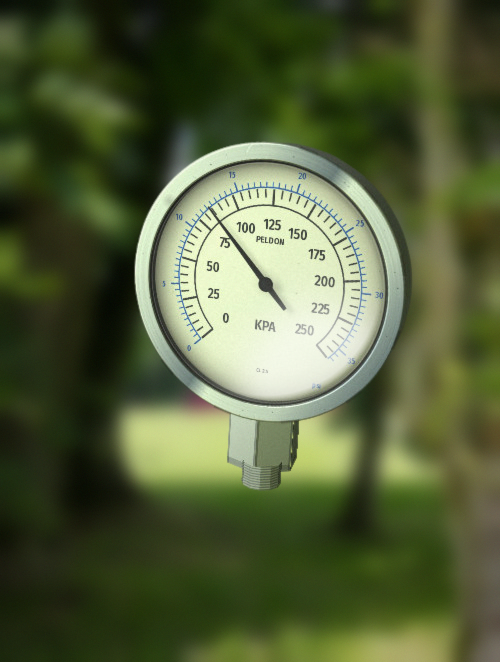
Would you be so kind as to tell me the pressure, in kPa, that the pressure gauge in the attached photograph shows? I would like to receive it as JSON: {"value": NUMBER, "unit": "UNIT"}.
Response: {"value": 85, "unit": "kPa"}
